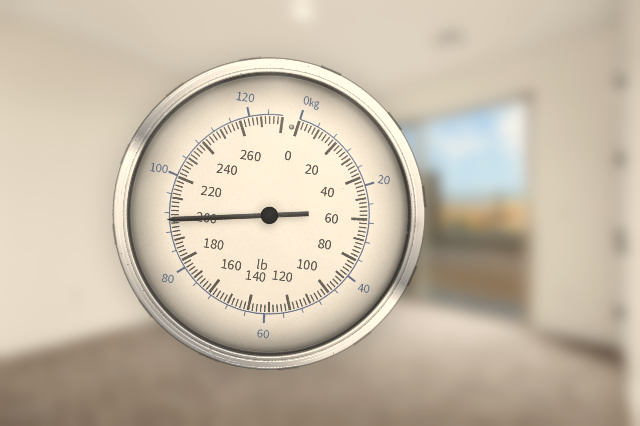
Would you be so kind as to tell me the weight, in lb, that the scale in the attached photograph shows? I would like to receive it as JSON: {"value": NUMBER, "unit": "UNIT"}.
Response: {"value": 200, "unit": "lb"}
